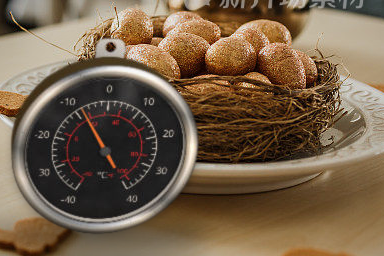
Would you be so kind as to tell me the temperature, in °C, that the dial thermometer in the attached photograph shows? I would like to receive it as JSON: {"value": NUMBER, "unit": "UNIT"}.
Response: {"value": -8, "unit": "°C"}
